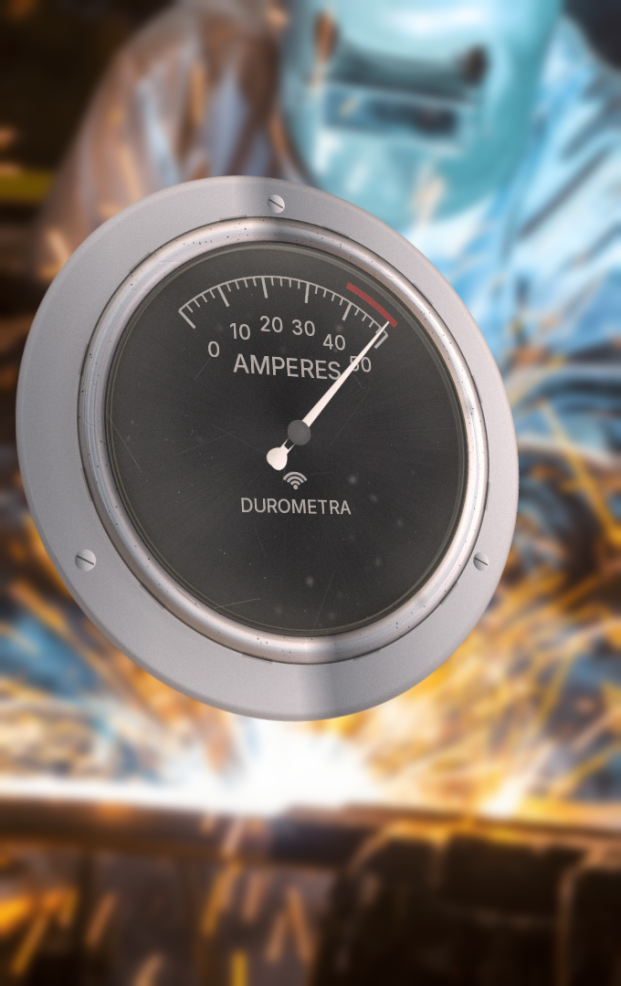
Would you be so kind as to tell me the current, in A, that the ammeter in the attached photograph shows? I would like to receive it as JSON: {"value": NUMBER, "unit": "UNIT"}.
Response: {"value": 48, "unit": "A"}
